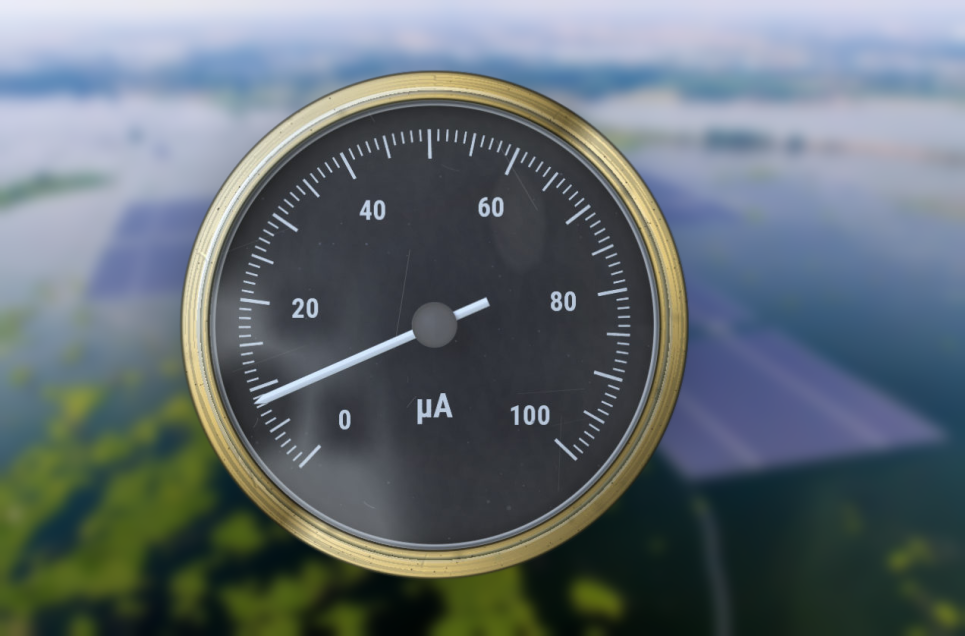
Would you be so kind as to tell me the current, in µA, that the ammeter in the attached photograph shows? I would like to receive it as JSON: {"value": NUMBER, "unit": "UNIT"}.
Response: {"value": 8.5, "unit": "µA"}
